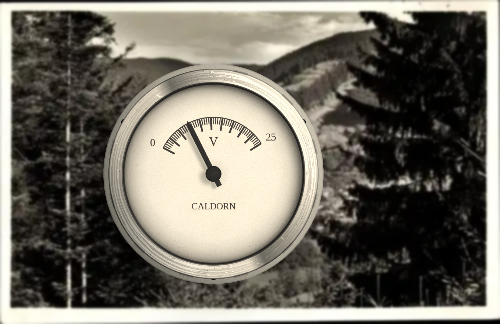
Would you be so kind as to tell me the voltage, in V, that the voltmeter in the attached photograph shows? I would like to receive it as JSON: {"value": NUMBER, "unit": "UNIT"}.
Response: {"value": 7.5, "unit": "V"}
